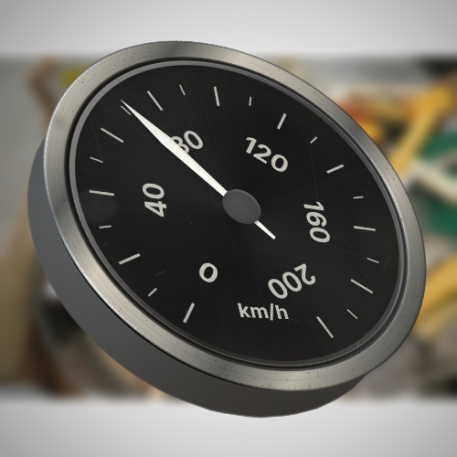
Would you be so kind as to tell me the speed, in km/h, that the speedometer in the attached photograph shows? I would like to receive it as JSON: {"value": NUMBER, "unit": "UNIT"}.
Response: {"value": 70, "unit": "km/h"}
